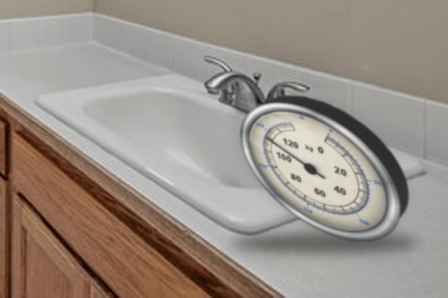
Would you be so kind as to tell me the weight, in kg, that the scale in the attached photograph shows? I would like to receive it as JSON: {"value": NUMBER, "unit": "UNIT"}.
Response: {"value": 110, "unit": "kg"}
